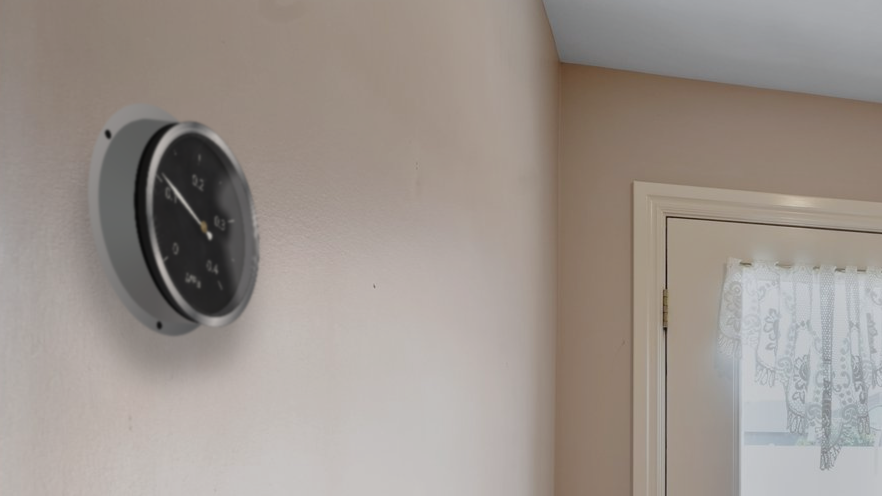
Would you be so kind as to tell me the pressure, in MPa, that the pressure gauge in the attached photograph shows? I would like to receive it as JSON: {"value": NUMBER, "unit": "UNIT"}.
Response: {"value": 0.1, "unit": "MPa"}
